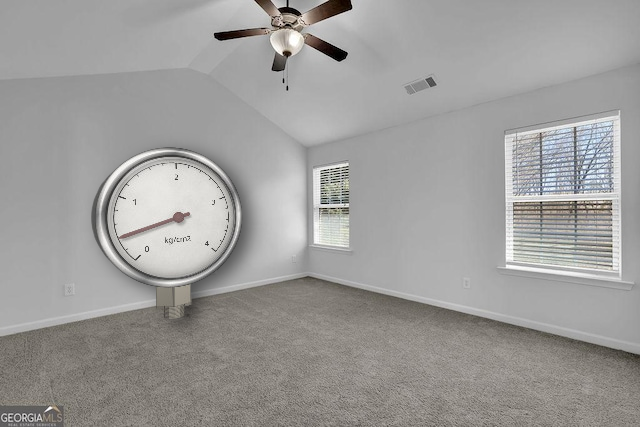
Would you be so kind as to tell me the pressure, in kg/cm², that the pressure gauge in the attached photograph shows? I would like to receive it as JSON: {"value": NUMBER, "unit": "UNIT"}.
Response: {"value": 0.4, "unit": "kg/cm²"}
